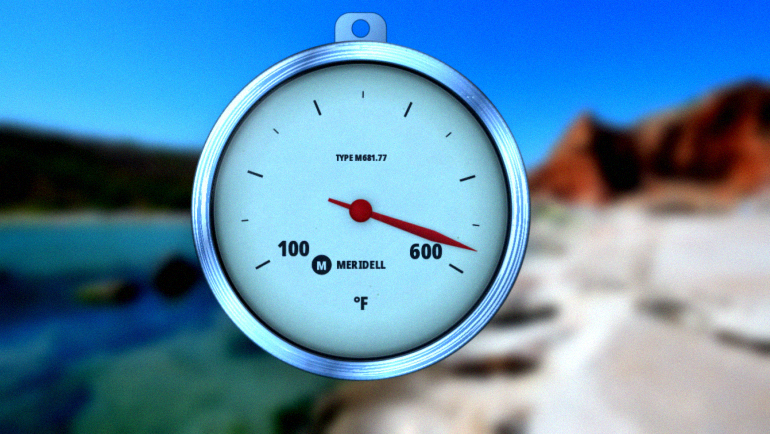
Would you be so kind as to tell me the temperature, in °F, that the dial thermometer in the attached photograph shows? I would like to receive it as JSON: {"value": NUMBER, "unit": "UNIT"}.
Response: {"value": 575, "unit": "°F"}
